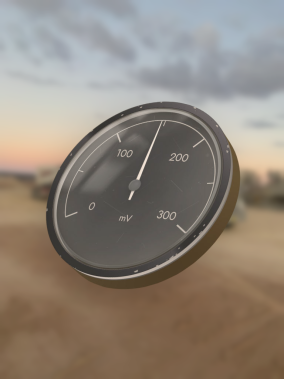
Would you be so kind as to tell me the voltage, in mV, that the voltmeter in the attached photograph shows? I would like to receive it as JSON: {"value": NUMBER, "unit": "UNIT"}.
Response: {"value": 150, "unit": "mV"}
